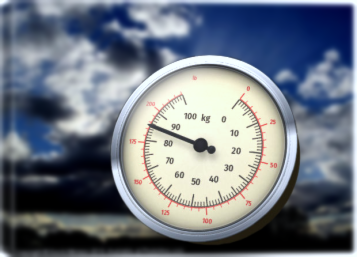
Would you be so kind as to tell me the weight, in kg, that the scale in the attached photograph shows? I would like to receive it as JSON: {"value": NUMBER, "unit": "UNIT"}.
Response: {"value": 85, "unit": "kg"}
